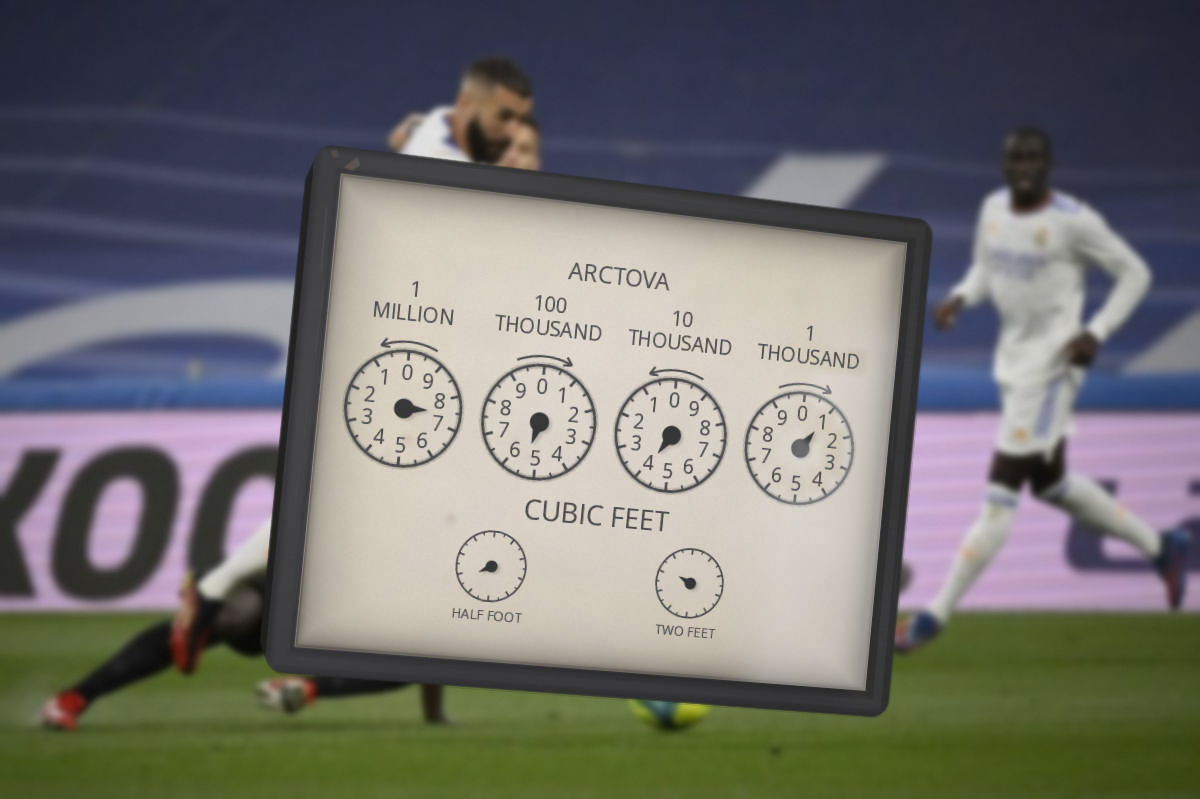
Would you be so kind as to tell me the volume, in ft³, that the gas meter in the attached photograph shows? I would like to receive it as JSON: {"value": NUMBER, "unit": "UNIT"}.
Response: {"value": 754100, "unit": "ft³"}
